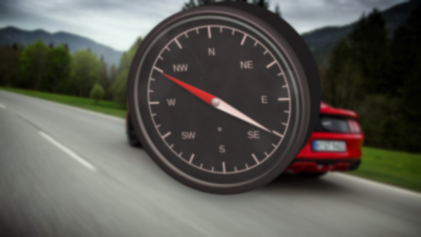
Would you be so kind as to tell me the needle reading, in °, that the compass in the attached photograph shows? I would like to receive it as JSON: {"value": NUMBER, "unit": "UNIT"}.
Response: {"value": 300, "unit": "°"}
